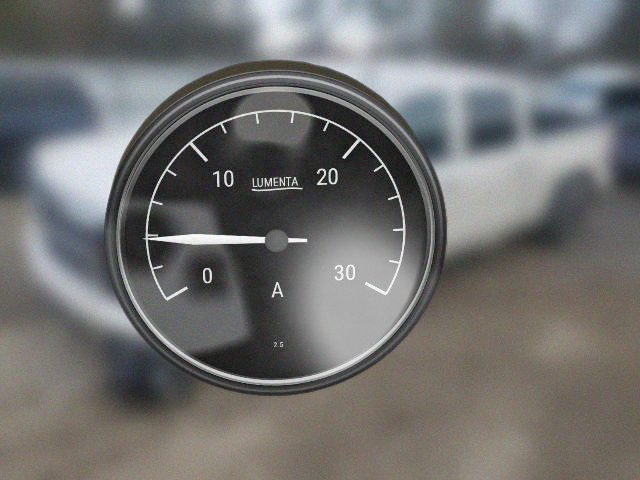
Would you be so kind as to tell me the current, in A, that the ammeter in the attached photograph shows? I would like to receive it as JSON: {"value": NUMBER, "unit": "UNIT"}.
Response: {"value": 4, "unit": "A"}
